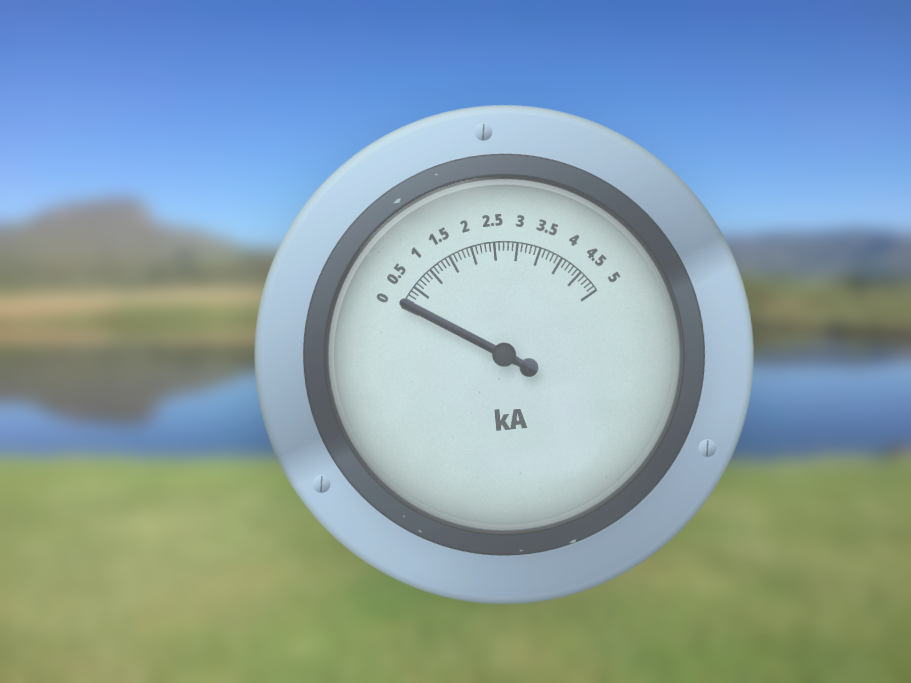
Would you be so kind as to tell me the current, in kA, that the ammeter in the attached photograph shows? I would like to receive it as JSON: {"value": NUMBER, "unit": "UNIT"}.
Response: {"value": 0.1, "unit": "kA"}
